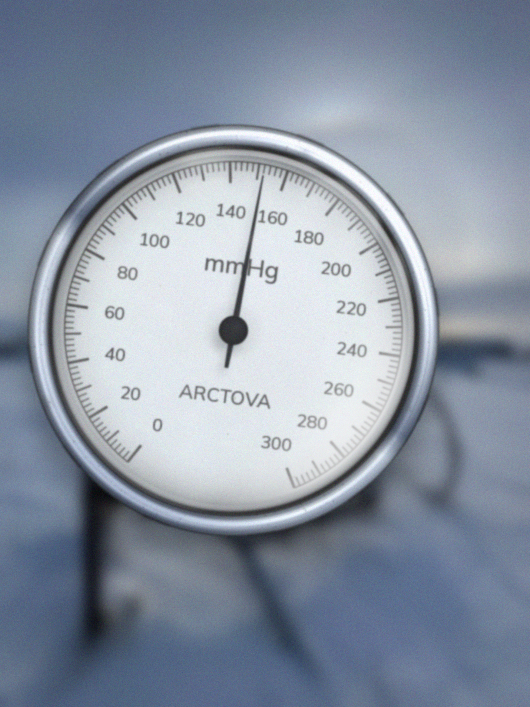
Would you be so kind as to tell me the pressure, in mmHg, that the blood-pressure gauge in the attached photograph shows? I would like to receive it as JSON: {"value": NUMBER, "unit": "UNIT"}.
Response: {"value": 152, "unit": "mmHg"}
